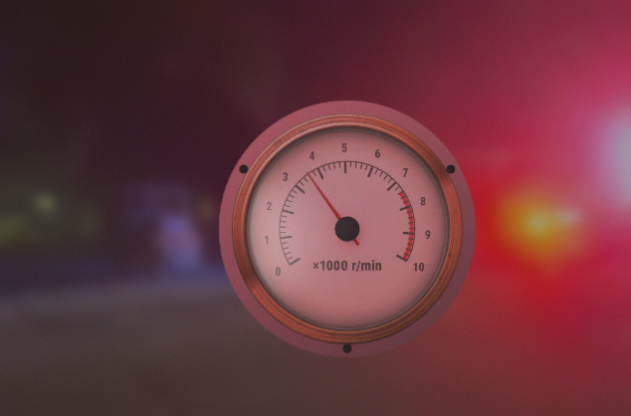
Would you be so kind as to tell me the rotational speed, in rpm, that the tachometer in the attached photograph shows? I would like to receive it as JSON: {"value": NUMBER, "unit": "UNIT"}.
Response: {"value": 3600, "unit": "rpm"}
